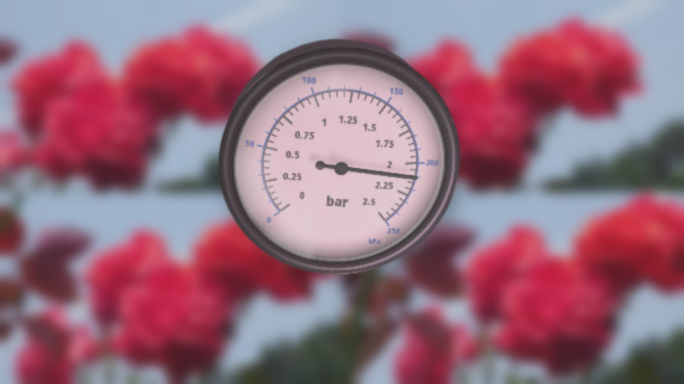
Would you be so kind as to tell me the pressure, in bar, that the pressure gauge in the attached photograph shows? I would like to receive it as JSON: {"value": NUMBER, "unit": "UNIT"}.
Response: {"value": 2.1, "unit": "bar"}
